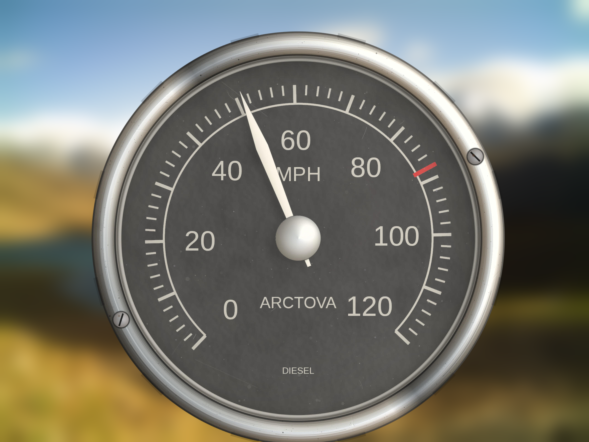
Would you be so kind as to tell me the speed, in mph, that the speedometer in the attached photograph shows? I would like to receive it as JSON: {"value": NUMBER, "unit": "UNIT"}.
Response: {"value": 51, "unit": "mph"}
